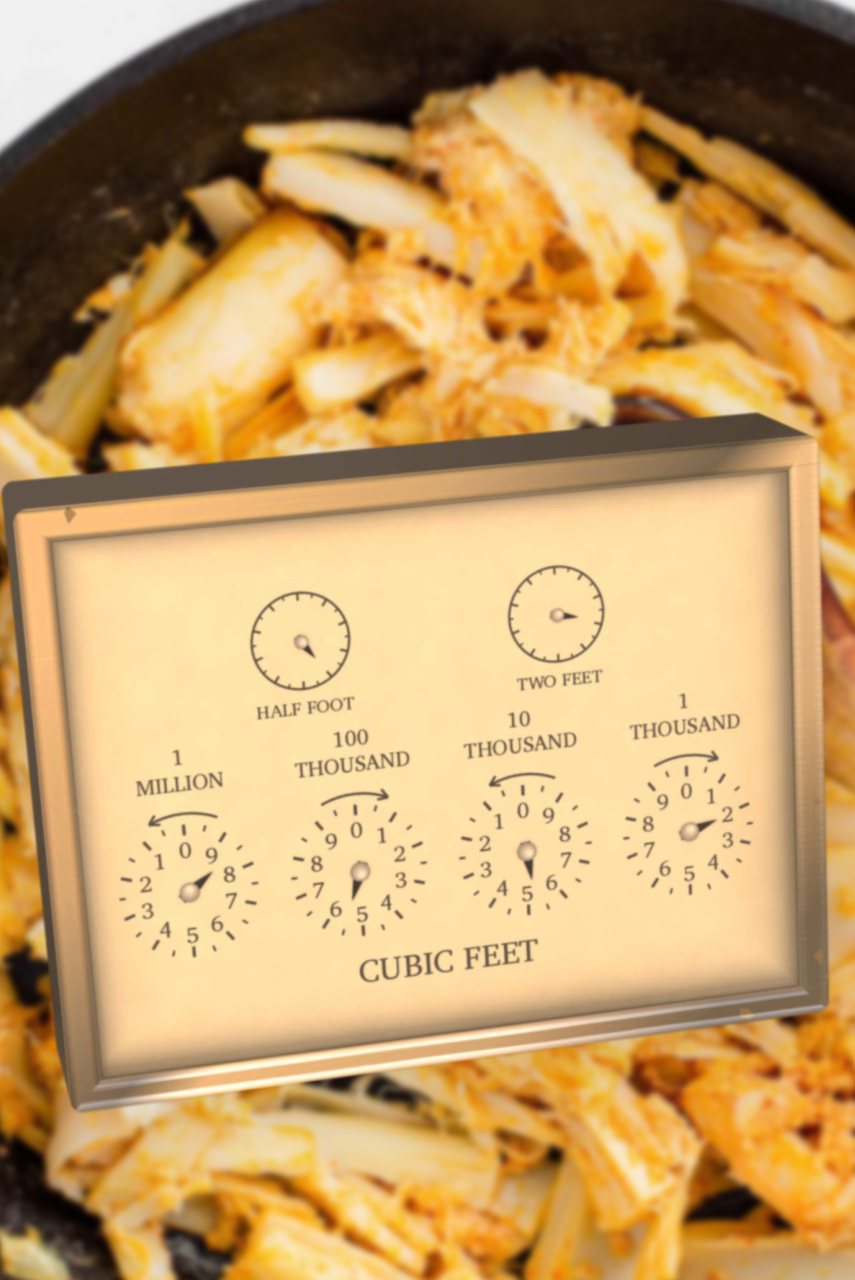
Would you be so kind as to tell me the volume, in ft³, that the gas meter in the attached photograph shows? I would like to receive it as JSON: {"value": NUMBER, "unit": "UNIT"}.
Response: {"value": 855200, "unit": "ft³"}
